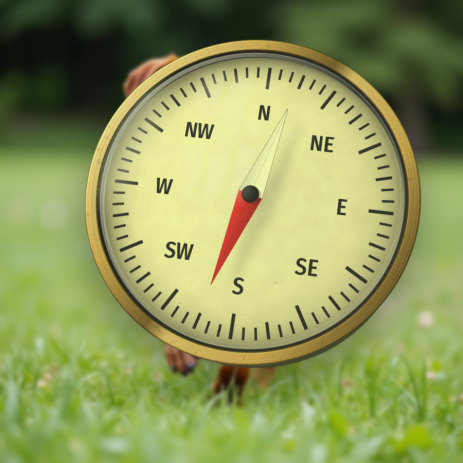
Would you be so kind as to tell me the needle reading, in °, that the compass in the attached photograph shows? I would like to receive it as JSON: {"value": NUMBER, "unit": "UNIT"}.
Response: {"value": 195, "unit": "°"}
